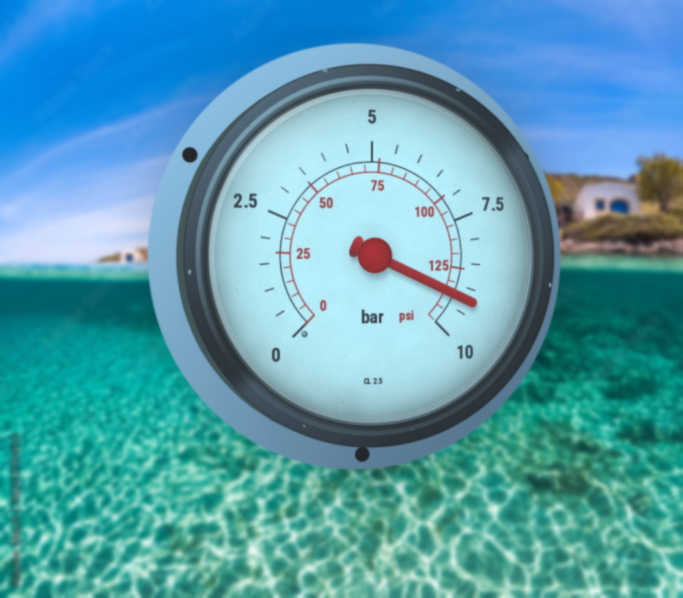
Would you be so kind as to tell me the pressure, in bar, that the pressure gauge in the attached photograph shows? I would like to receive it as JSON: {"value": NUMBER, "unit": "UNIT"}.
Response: {"value": 9.25, "unit": "bar"}
